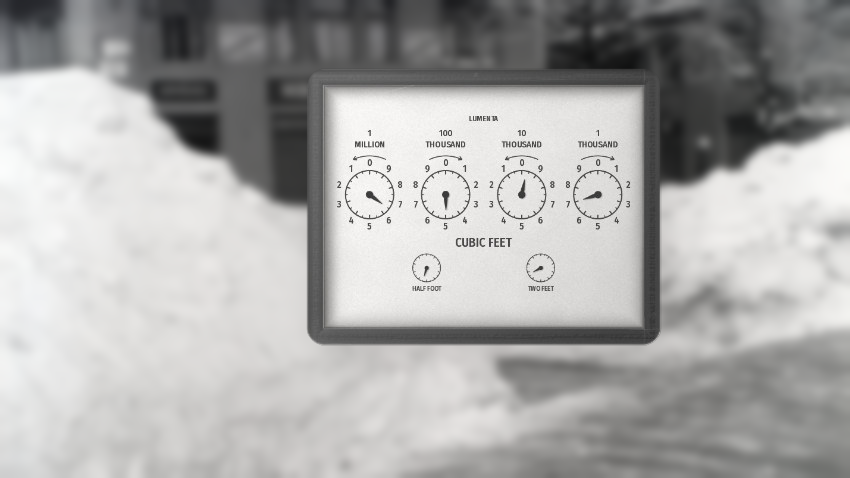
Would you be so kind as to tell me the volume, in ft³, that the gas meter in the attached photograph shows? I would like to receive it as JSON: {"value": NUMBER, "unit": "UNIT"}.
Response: {"value": 649700, "unit": "ft³"}
